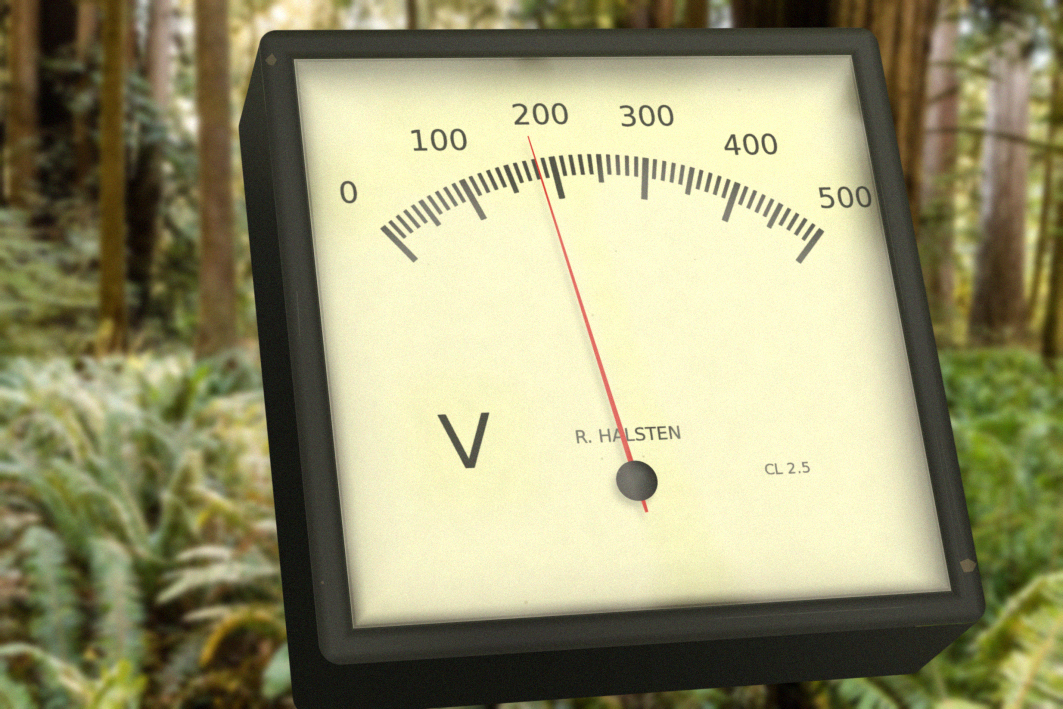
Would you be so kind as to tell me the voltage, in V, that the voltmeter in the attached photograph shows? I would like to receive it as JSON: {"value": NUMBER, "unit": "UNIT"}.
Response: {"value": 180, "unit": "V"}
